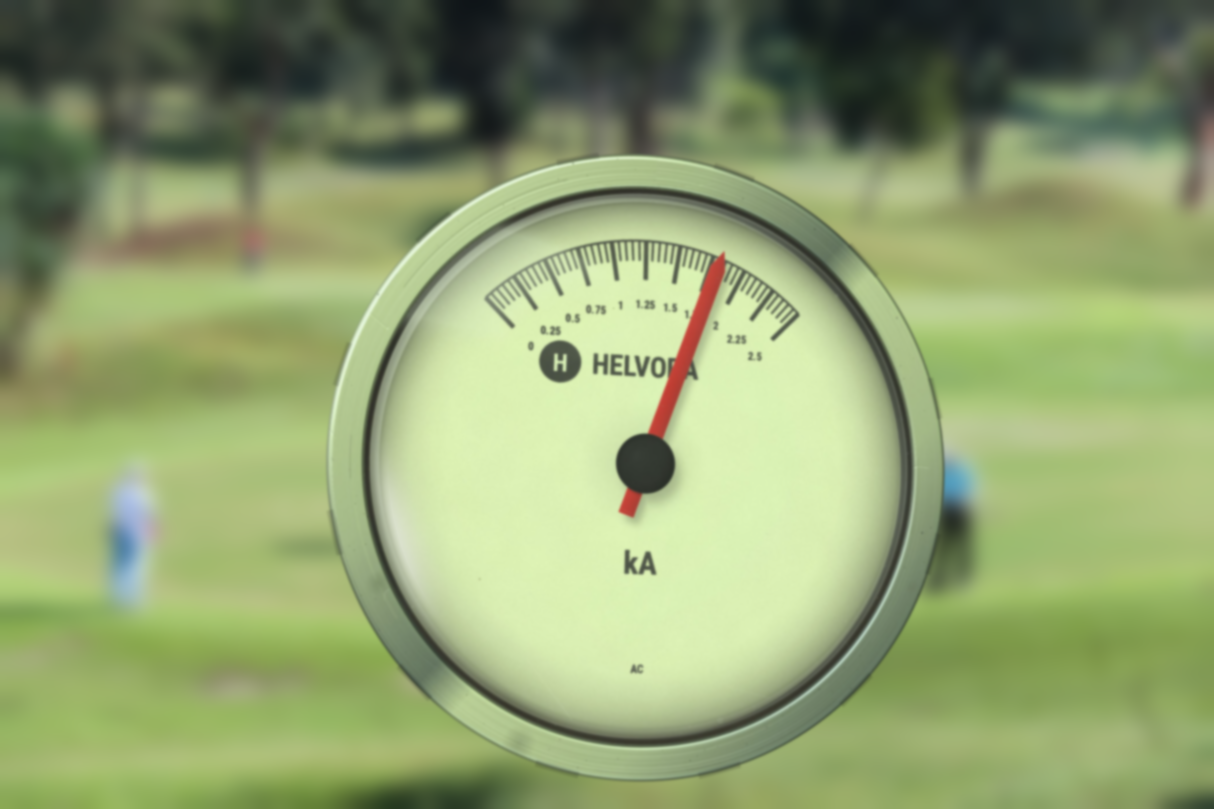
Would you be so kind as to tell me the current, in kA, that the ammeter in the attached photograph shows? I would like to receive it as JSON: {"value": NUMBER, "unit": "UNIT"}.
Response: {"value": 1.8, "unit": "kA"}
